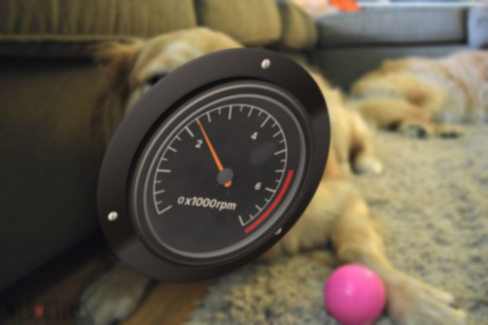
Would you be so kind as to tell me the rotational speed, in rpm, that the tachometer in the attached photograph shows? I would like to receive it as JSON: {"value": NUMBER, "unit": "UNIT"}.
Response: {"value": 2250, "unit": "rpm"}
